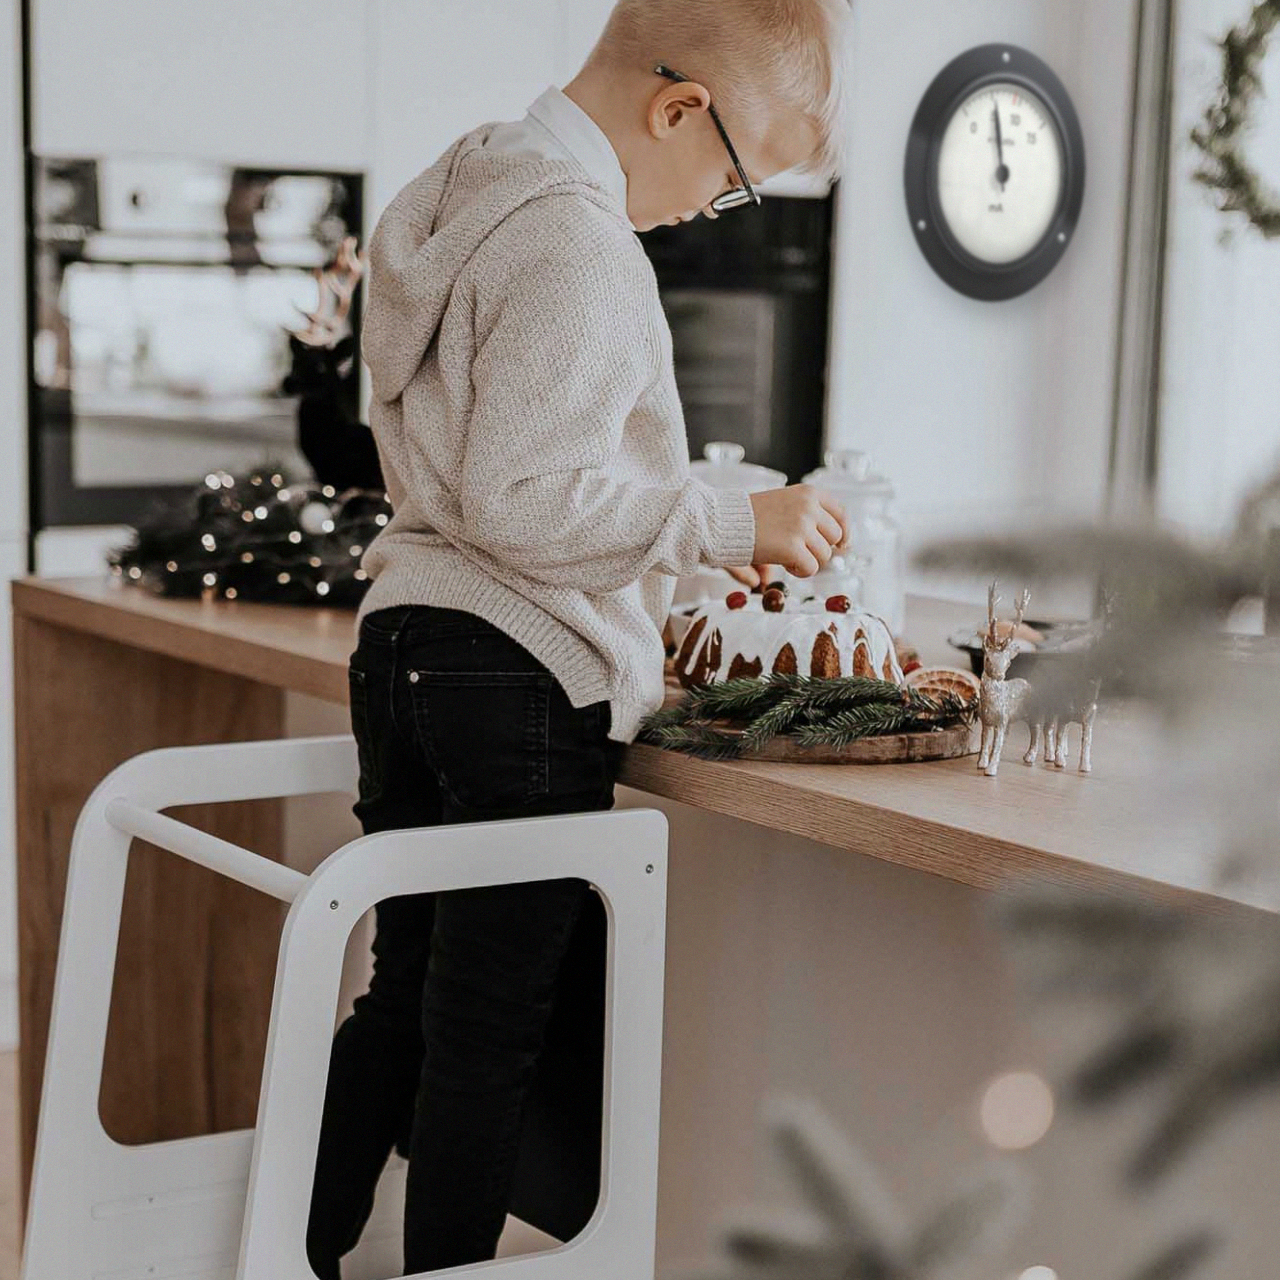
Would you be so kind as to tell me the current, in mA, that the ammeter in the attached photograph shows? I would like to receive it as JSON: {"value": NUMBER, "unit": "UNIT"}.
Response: {"value": 5, "unit": "mA"}
